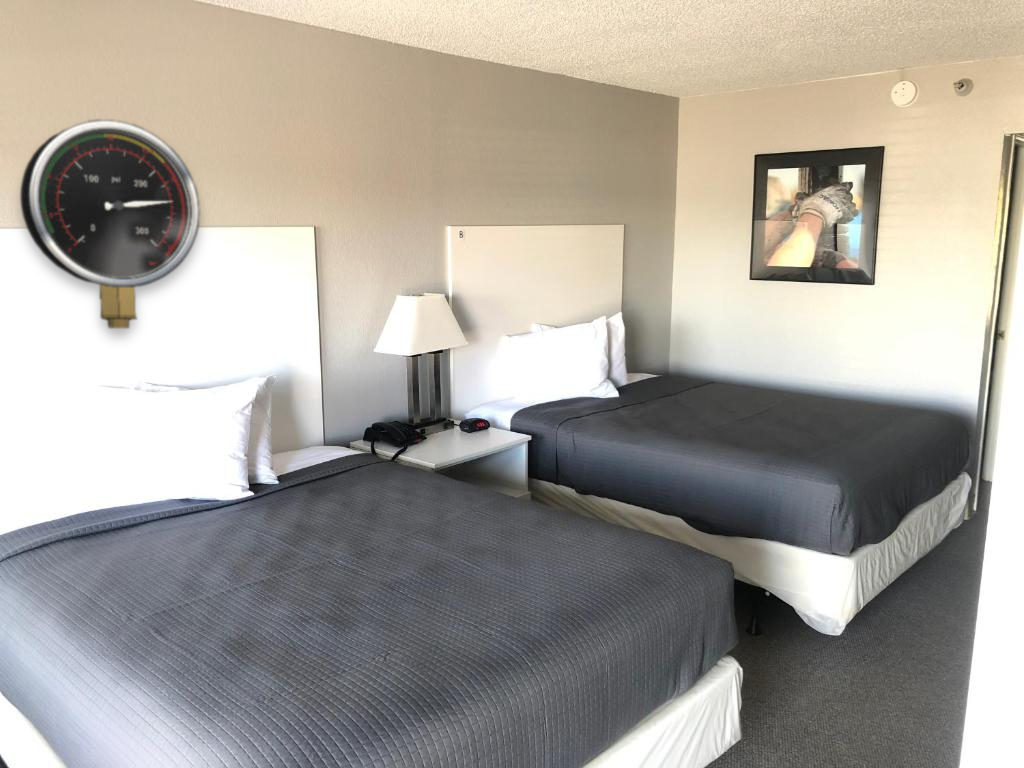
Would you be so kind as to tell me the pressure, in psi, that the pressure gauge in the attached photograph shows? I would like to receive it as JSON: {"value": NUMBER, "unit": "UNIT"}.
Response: {"value": 240, "unit": "psi"}
